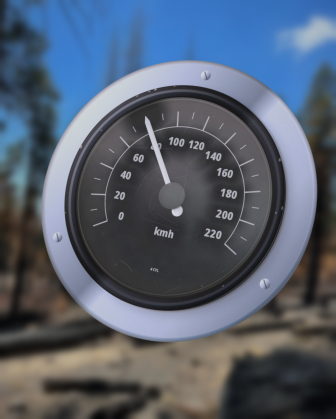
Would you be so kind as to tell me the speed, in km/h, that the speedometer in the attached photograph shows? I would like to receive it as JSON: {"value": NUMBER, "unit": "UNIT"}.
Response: {"value": 80, "unit": "km/h"}
